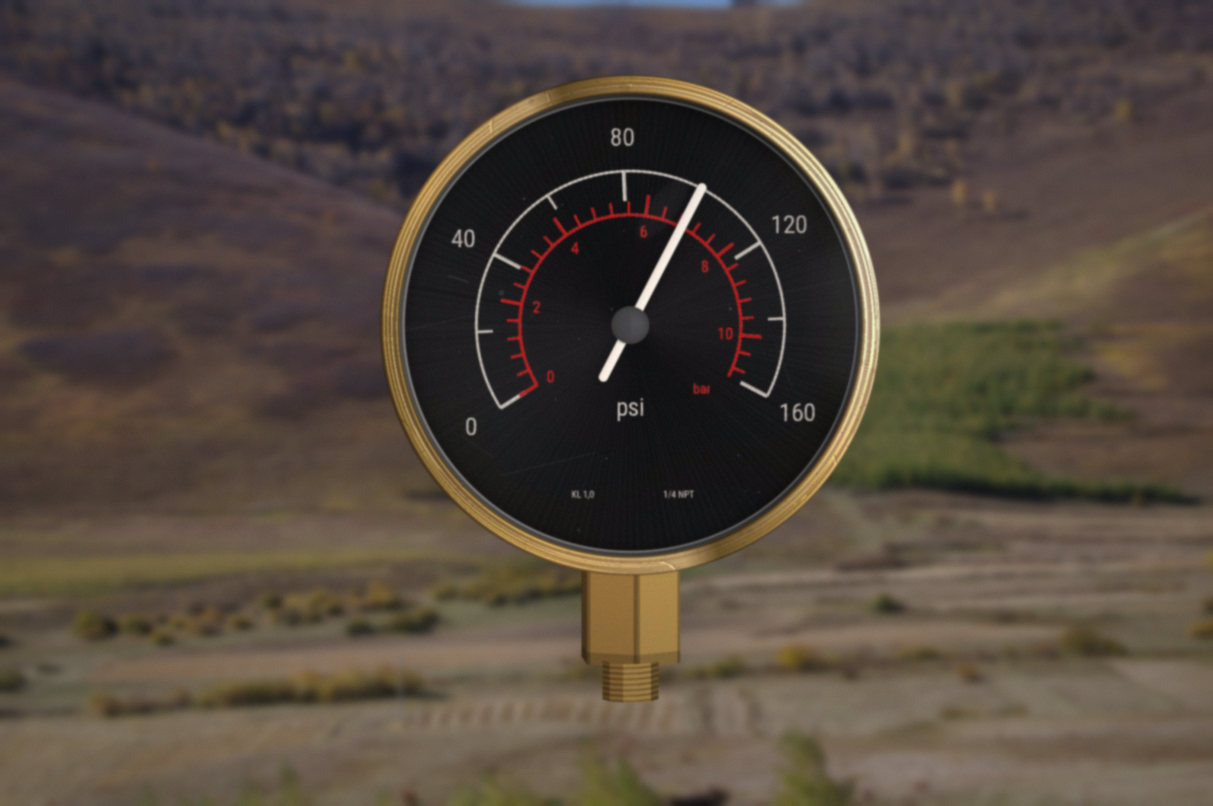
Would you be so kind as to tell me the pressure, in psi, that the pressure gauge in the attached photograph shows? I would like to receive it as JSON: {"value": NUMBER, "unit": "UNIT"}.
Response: {"value": 100, "unit": "psi"}
